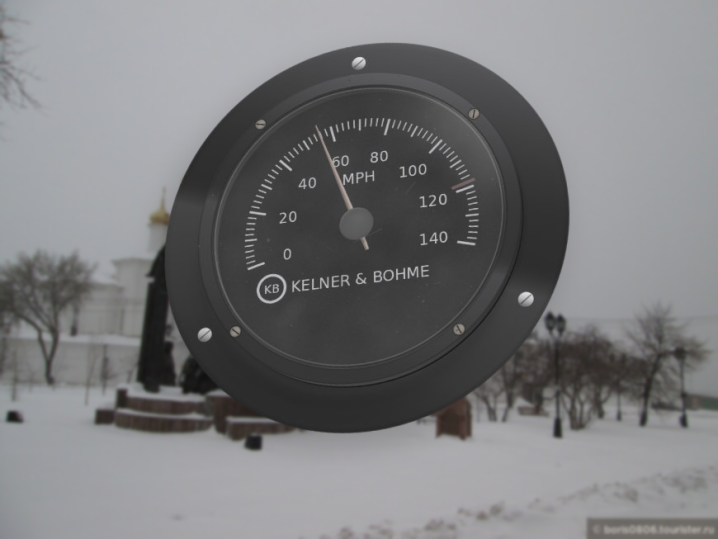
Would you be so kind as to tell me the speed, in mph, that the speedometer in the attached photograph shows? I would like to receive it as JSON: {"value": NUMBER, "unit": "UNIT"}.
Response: {"value": 56, "unit": "mph"}
